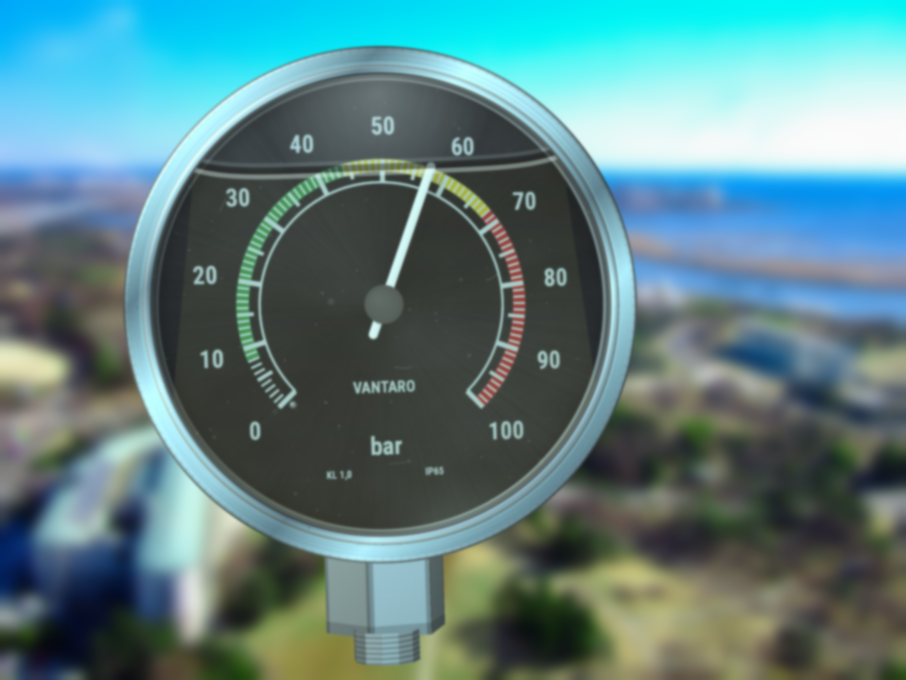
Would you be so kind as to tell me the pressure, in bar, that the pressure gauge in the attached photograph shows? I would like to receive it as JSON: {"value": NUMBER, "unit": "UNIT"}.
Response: {"value": 57, "unit": "bar"}
